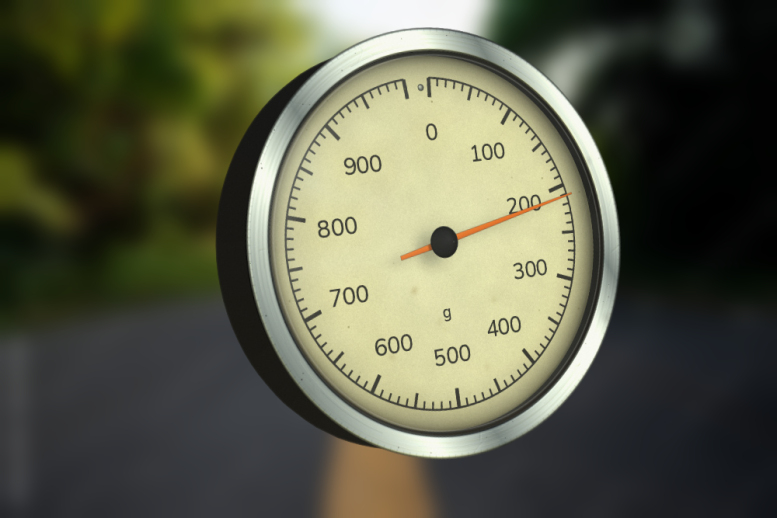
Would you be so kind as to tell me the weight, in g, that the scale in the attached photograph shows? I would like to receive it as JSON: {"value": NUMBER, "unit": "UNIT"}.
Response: {"value": 210, "unit": "g"}
